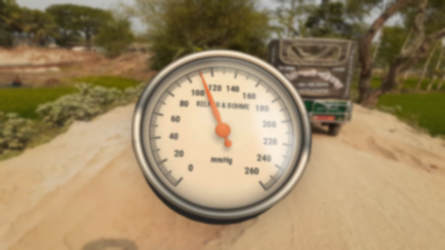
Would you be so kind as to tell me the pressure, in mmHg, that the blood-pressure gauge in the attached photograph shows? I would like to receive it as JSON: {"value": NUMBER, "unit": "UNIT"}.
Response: {"value": 110, "unit": "mmHg"}
